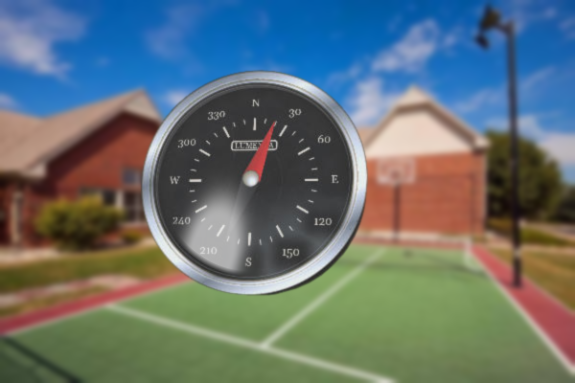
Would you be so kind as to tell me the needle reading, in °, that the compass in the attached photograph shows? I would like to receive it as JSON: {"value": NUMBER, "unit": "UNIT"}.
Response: {"value": 20, "unit": "°"}
